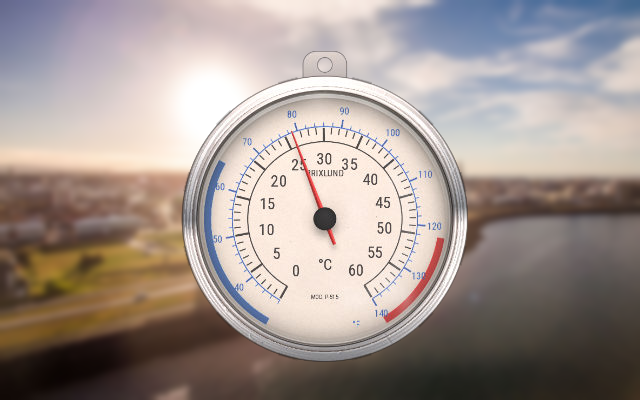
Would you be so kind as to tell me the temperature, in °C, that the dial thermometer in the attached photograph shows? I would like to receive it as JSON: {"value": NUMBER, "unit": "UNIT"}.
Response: {"value": 26, "unit": "°C"}
